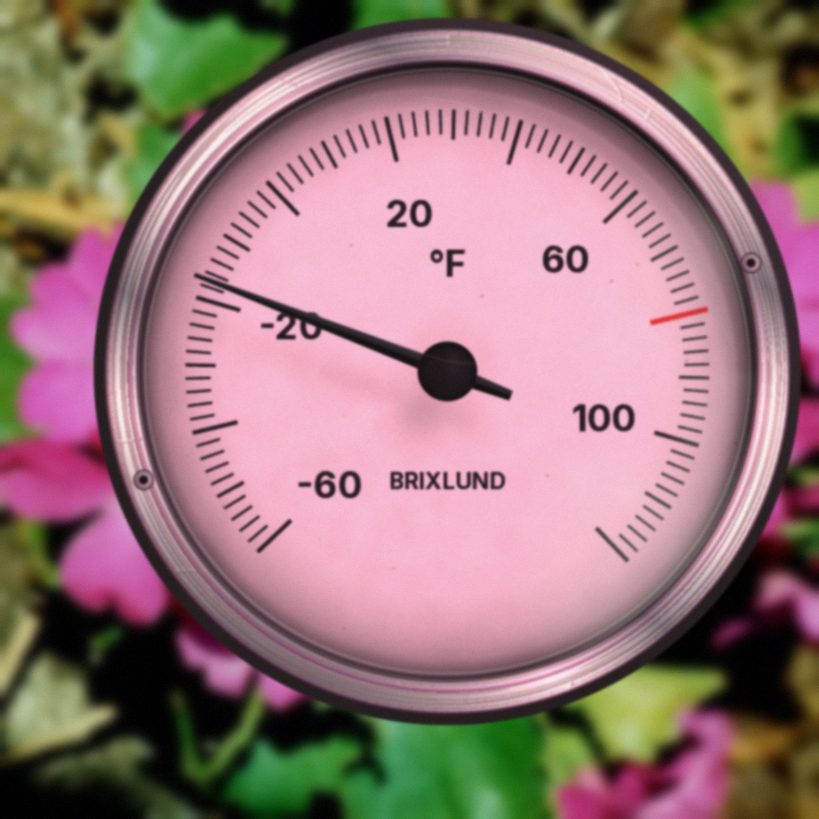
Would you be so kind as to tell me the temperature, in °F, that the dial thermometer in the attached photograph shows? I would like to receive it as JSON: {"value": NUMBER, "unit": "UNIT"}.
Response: {"value": -17, "unit": "°F"}
